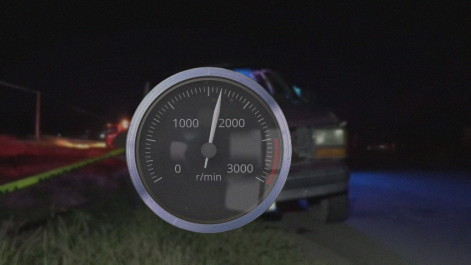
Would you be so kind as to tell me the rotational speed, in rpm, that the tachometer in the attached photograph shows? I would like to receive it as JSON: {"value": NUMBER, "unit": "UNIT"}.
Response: {"value": 1650, "unit": "rpm"}
